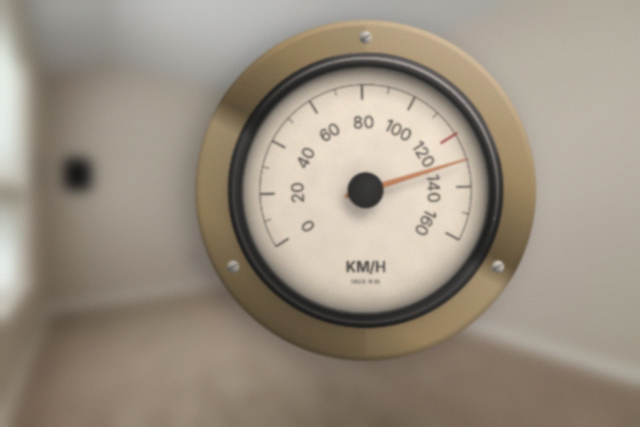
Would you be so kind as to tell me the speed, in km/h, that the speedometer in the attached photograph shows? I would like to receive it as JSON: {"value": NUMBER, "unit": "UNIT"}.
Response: {"value": 130, "unit": "km/h"}
